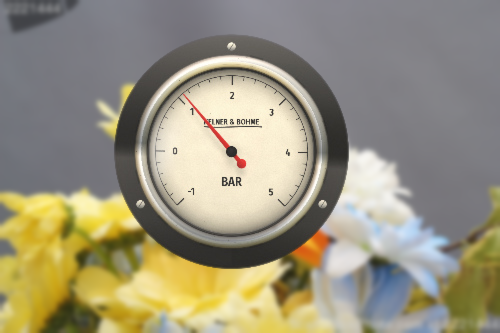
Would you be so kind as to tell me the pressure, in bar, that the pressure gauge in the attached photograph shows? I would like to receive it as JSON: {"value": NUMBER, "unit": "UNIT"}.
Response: {"value": 1.1, "unit": "bar"}
